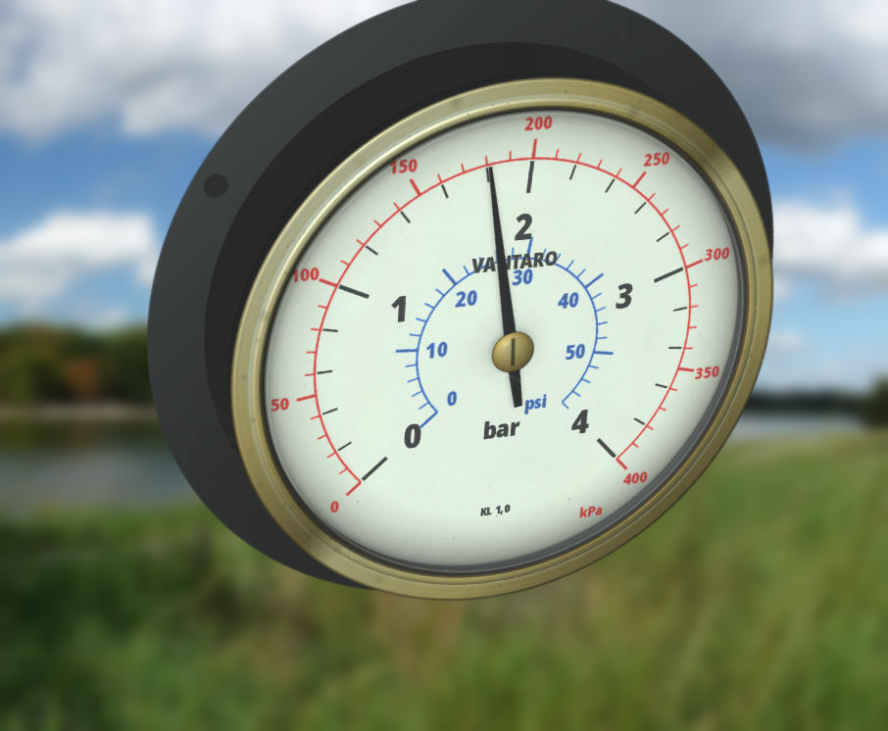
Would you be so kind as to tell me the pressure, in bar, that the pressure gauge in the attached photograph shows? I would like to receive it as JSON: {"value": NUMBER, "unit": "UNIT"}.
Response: {"value": 1.8, "unit": "bar"}
